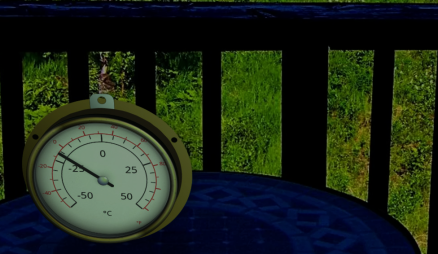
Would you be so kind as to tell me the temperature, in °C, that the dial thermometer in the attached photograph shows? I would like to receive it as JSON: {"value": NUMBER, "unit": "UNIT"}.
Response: {"value": -20, "unit": "°C"}
